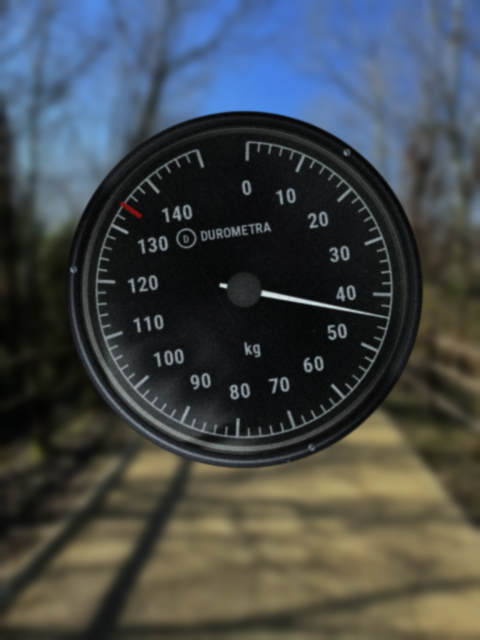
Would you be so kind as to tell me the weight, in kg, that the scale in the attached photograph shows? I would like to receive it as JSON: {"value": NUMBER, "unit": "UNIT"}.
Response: {"value": 44, "unit": "kg"}
